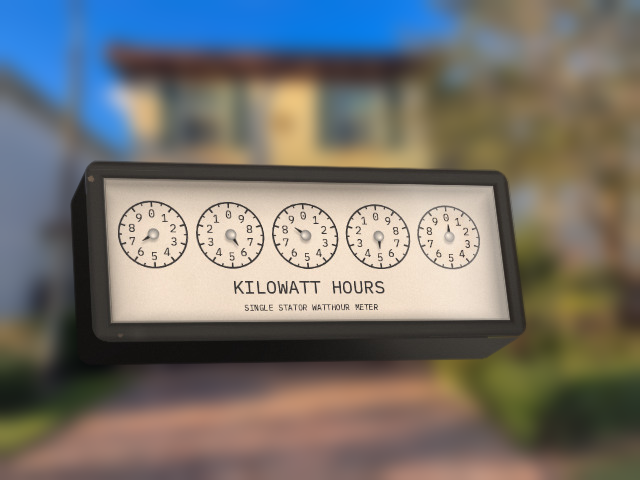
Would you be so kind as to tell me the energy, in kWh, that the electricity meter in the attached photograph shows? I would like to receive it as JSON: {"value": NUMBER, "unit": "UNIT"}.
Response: {"value": 65850, "unit": "kWh"}
